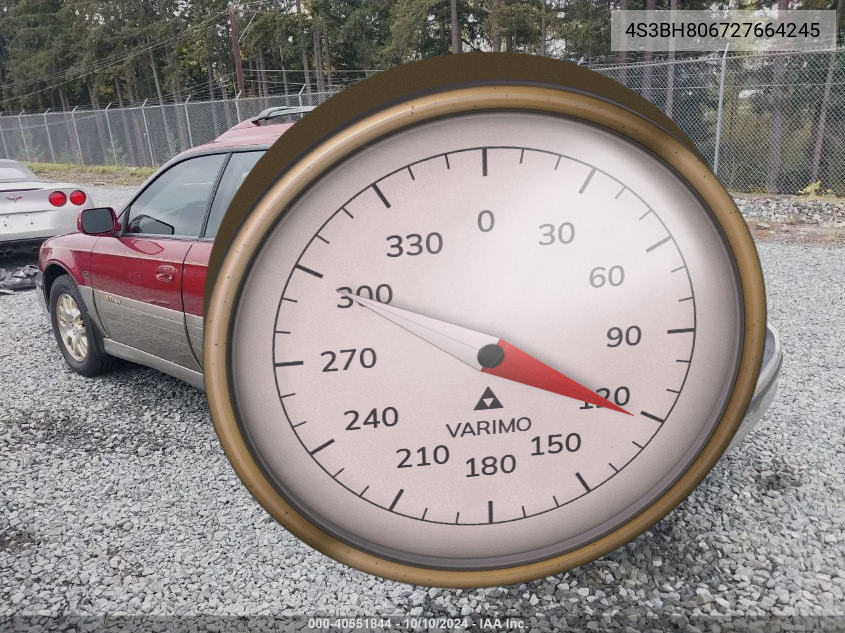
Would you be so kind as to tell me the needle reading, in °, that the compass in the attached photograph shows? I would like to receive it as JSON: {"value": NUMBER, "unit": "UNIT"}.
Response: {"value": 120, "unit": "°"}
